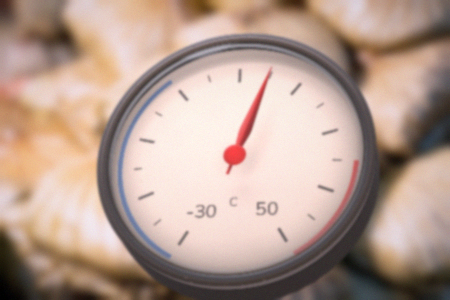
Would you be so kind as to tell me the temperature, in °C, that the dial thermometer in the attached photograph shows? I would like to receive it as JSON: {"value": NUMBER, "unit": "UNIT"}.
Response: {"value": 15, "unit": "°C"}
